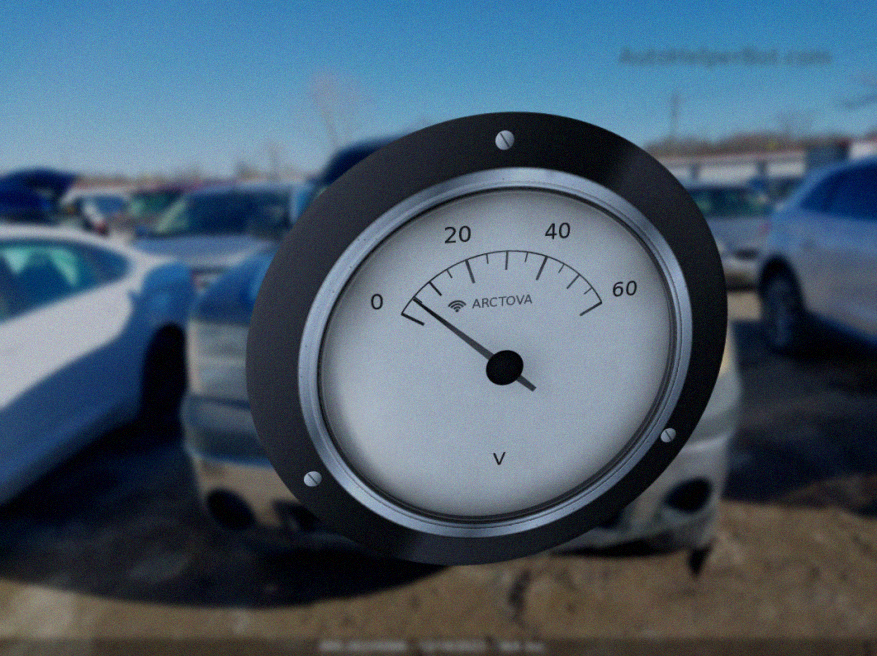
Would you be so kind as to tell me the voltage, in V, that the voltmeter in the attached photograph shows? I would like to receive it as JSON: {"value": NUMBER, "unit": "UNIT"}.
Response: {"value": 5, "unit": "V"}
